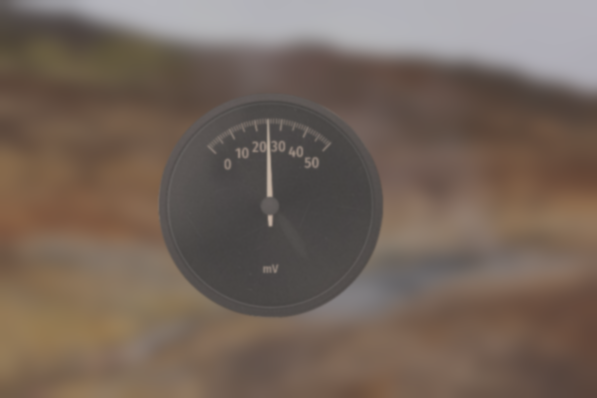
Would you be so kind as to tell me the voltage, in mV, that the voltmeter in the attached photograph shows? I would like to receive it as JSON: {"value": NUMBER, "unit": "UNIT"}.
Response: {"value": 25, "unit": "mV"}
